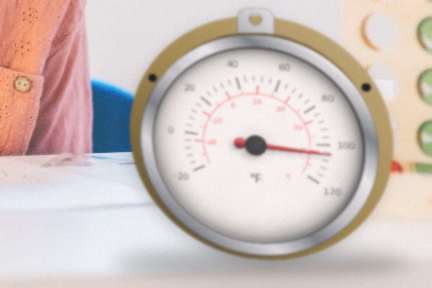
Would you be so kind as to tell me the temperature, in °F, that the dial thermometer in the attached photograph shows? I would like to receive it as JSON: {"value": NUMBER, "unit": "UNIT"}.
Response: {"value": 104, "unit": "°F"}
